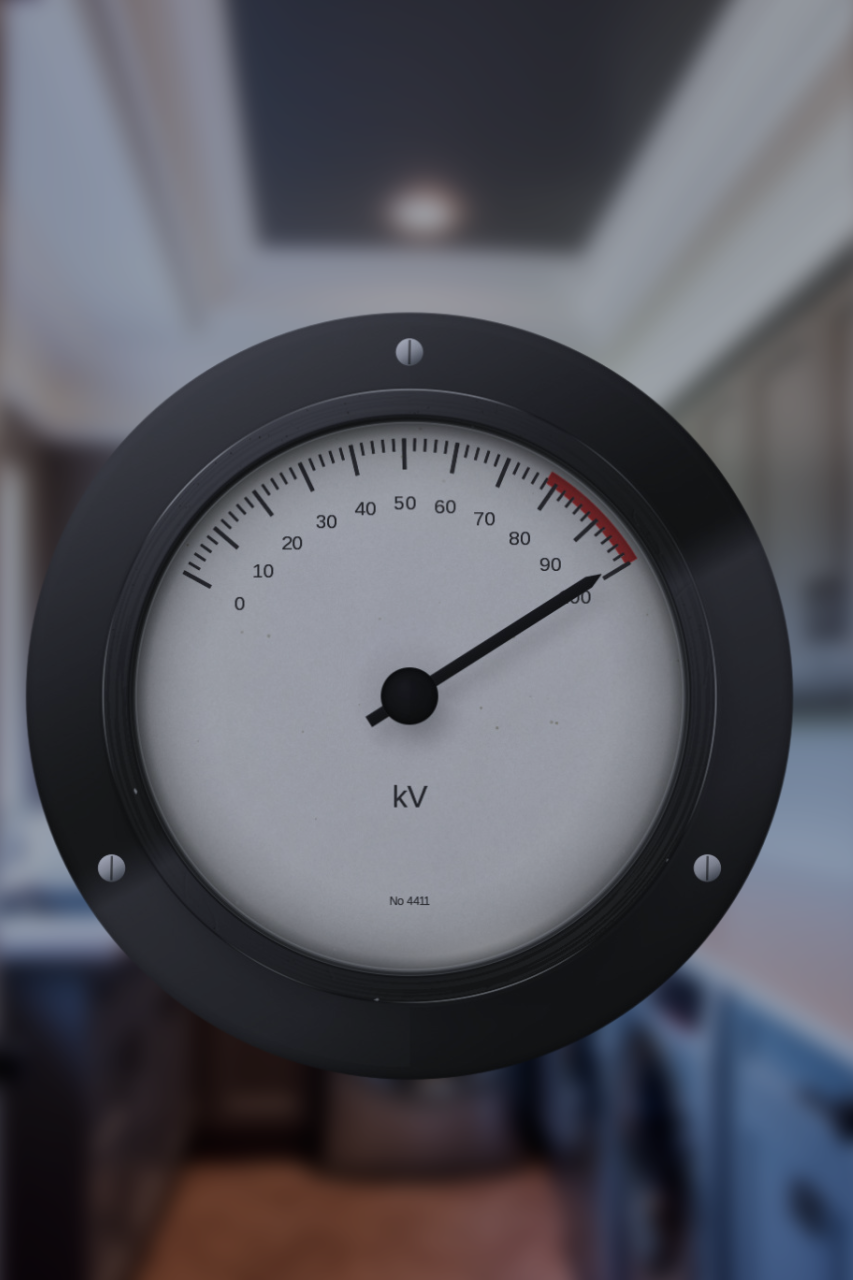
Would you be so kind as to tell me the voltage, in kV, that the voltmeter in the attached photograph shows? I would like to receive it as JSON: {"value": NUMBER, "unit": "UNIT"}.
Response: {"value": 99, "unit": "kV"}
